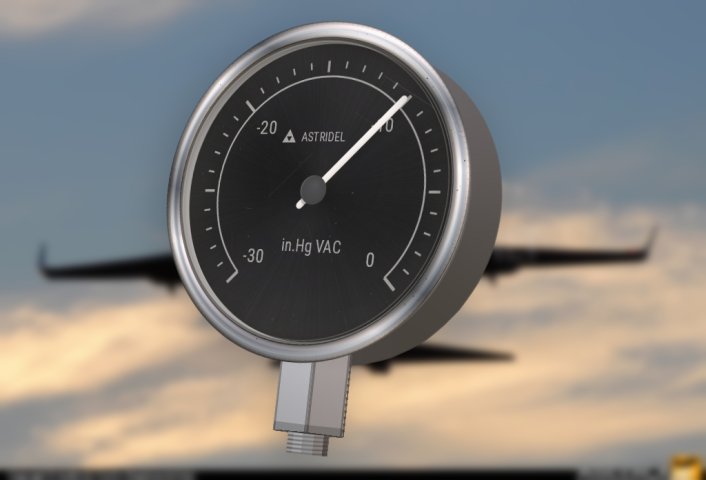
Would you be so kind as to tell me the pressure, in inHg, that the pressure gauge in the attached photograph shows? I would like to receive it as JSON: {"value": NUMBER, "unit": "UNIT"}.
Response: {"value": -10, "unit": "inHg"}
